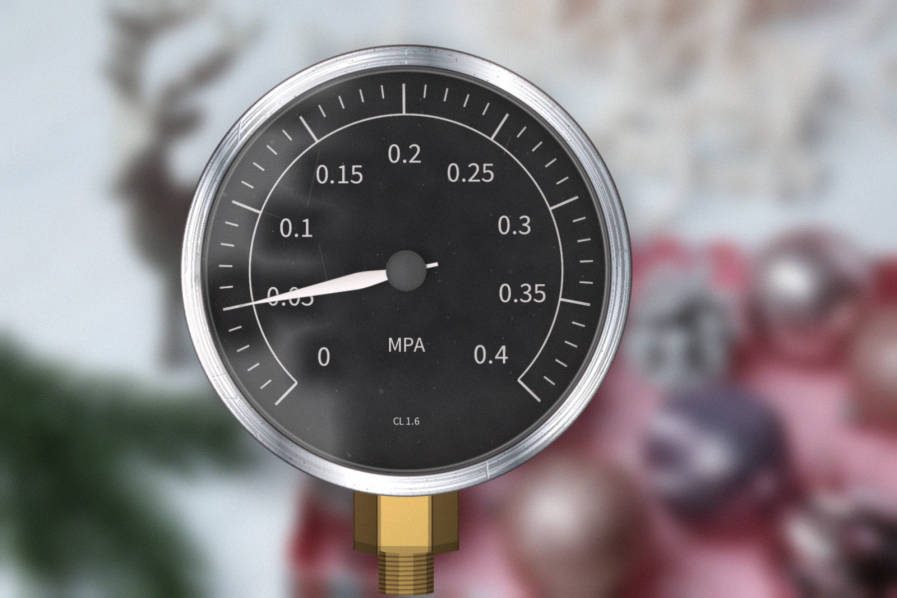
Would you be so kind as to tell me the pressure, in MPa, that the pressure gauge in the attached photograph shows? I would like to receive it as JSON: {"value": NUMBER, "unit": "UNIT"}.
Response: {"value": 0.05, "unit": "MPa"}
